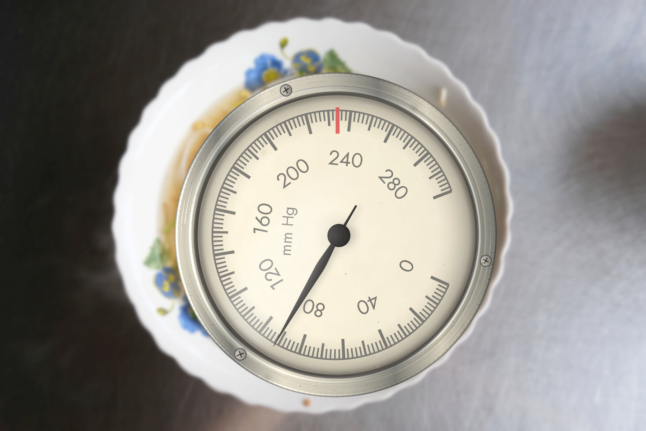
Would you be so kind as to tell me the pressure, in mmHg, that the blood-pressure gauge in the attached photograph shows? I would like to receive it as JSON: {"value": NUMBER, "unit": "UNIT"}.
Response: {"value": 92, "unit": "mmHg"}
